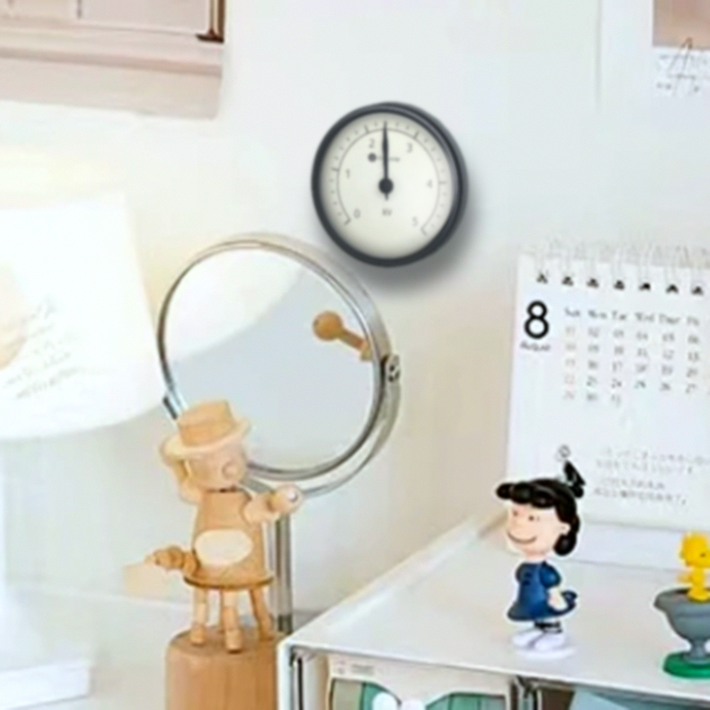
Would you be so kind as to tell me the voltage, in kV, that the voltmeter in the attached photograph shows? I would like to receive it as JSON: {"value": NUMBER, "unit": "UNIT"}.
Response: {"value": 2.4, "unit": "kV"}
